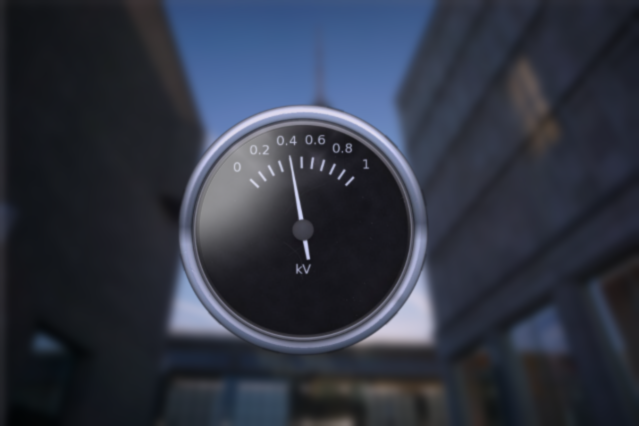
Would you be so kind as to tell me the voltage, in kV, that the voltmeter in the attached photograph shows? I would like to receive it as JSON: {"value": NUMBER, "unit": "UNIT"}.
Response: {"value": 0.4, "unit": "kV"}
